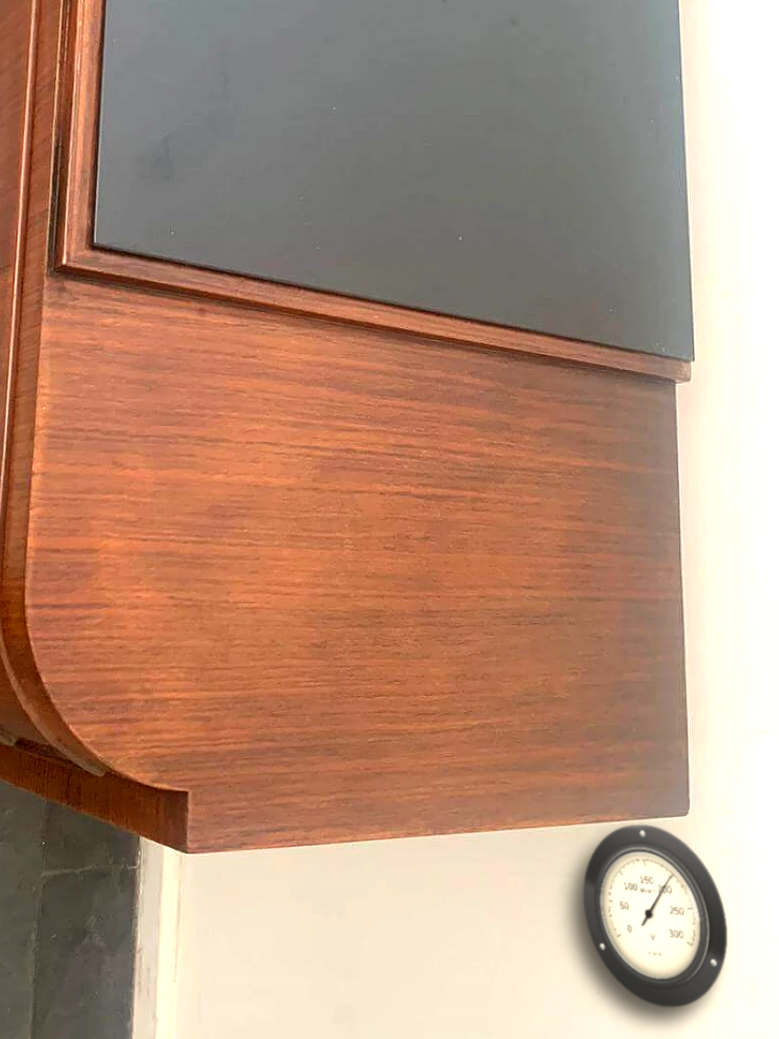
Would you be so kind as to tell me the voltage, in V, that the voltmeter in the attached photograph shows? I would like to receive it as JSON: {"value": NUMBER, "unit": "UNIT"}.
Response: {"value": 200, "unit": "V"}
